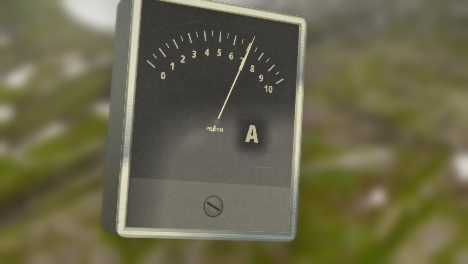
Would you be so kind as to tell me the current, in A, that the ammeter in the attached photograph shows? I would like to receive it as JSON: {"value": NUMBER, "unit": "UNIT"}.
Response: {"value": 7, "unit": "A"}
